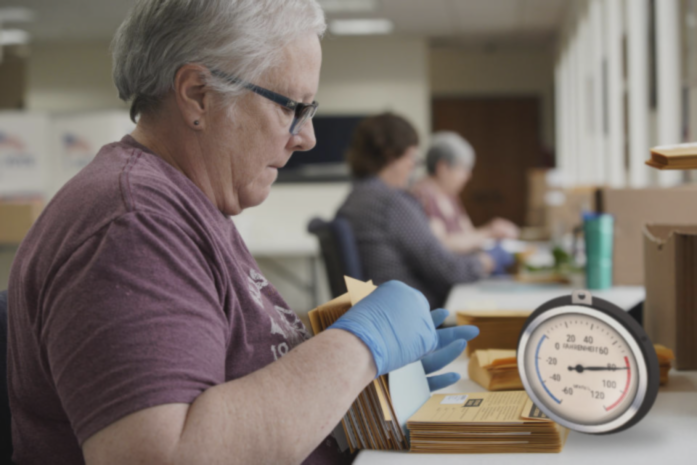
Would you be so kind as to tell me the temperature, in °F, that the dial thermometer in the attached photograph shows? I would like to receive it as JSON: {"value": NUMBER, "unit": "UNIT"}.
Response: {"value": 80, "unit": "°F"}
